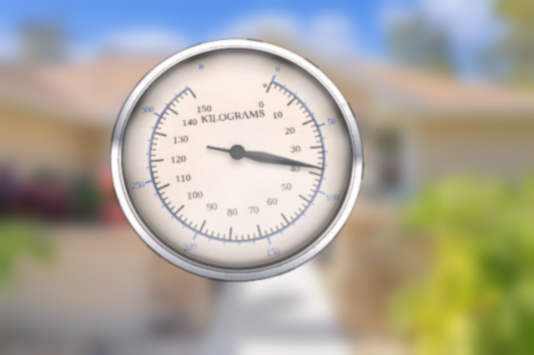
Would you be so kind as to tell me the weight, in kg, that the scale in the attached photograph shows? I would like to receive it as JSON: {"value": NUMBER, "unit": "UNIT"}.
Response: {"value": 38, "unit": "kg"}
